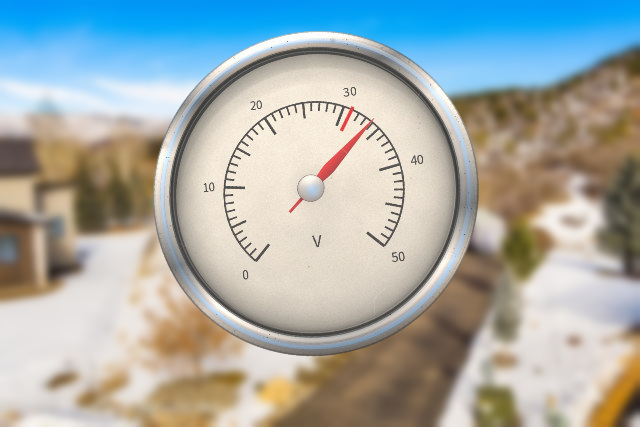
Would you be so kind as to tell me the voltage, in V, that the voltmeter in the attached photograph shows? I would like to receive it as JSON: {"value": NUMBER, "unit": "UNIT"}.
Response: {"value": 34, "unit": "V"}
